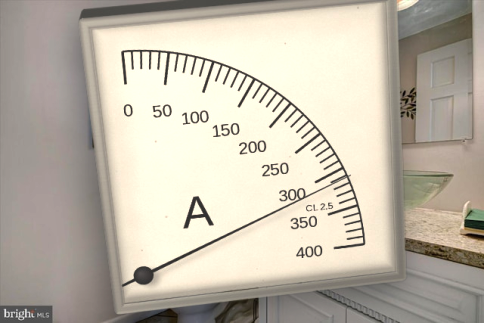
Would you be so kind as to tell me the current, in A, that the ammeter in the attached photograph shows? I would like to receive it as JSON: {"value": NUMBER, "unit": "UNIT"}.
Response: {"value": 310, "unit": "A"}
